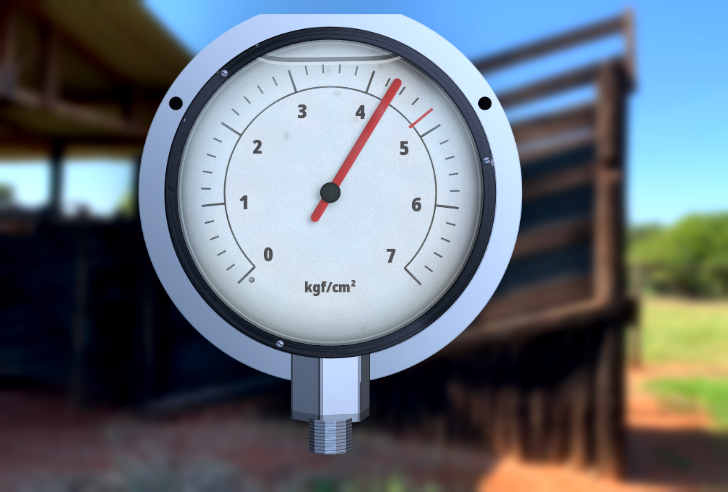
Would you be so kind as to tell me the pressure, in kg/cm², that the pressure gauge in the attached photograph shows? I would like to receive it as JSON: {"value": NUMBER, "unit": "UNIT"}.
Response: {"value": 4.3, "unit": "kg/cm²"}
